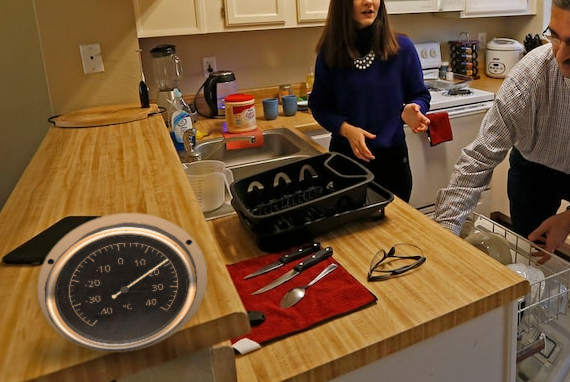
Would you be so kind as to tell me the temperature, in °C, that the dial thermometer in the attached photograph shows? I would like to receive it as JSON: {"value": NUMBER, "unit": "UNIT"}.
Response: {"value": 18, "unit": "°C"}
